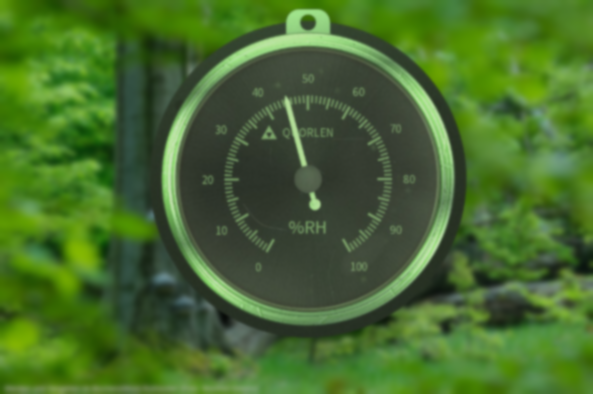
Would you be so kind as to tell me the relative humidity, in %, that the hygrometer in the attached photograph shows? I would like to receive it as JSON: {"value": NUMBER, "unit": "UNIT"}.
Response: {"value": 45, "unit": "%"}
